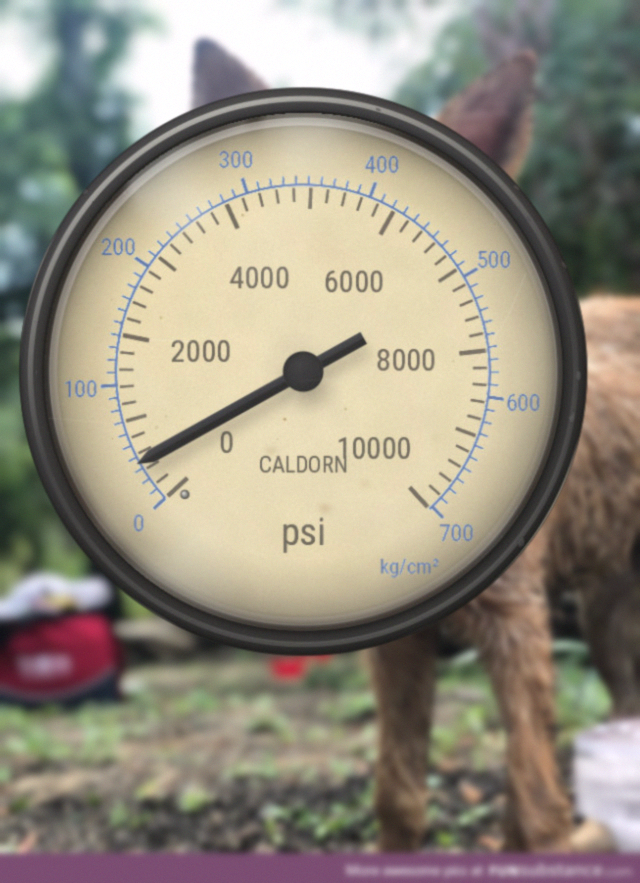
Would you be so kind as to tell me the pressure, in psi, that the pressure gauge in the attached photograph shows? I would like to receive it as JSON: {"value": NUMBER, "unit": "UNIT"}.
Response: {"value": 500, "unit": "psi"}
